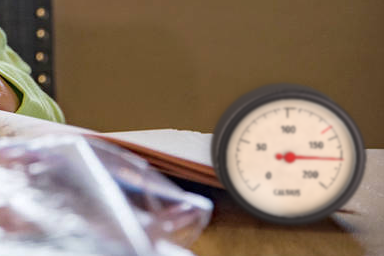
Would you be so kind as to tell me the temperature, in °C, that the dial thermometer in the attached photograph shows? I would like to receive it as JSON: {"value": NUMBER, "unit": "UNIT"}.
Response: {"value": 170, "unit": "°C"}
